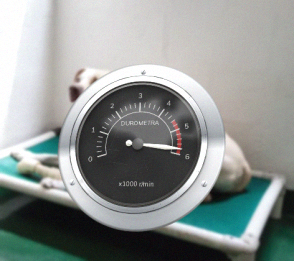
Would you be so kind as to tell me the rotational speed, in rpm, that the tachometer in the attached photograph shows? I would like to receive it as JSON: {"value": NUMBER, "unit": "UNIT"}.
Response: {"value": 5800, "unit": "rpm"}
